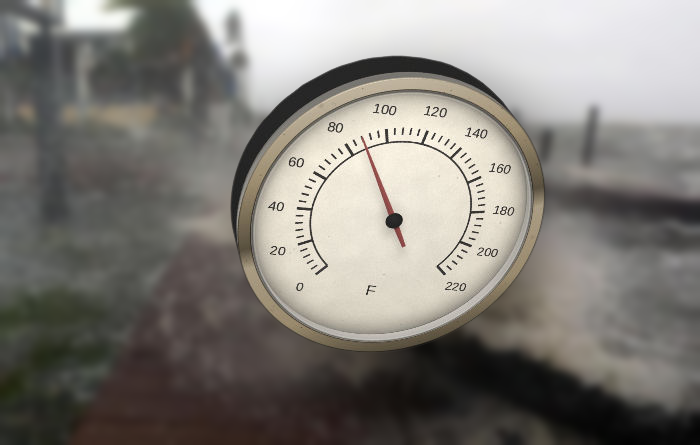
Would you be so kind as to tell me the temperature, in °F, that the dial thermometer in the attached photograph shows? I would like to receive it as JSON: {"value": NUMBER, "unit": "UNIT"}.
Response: {"value": 88, "unit": "°F"}
